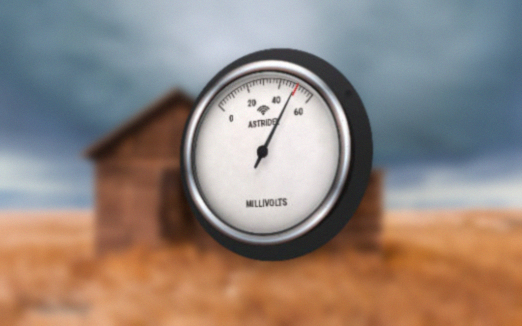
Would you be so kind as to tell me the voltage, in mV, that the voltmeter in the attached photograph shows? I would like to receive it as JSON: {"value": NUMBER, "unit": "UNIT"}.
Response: {"value": 50, "unit": "mV"}
